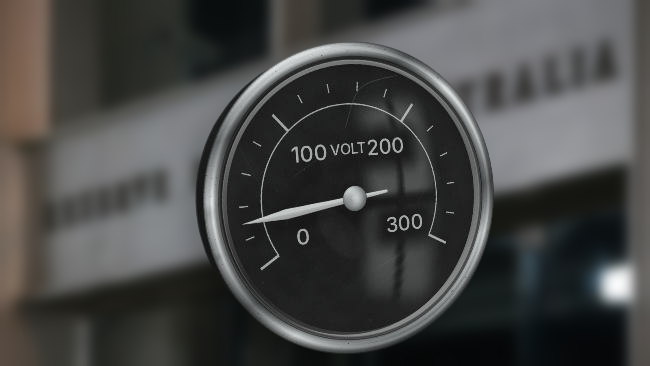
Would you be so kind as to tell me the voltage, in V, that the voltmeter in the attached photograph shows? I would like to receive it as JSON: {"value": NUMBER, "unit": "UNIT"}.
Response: {"value": 30, "unit": "V"}
